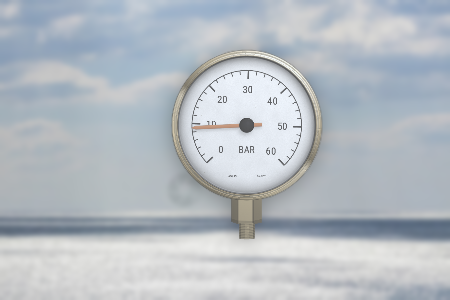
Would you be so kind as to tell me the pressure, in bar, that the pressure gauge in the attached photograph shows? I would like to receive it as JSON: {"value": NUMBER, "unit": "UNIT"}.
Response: {"value": 9, "unit": "bar"}
